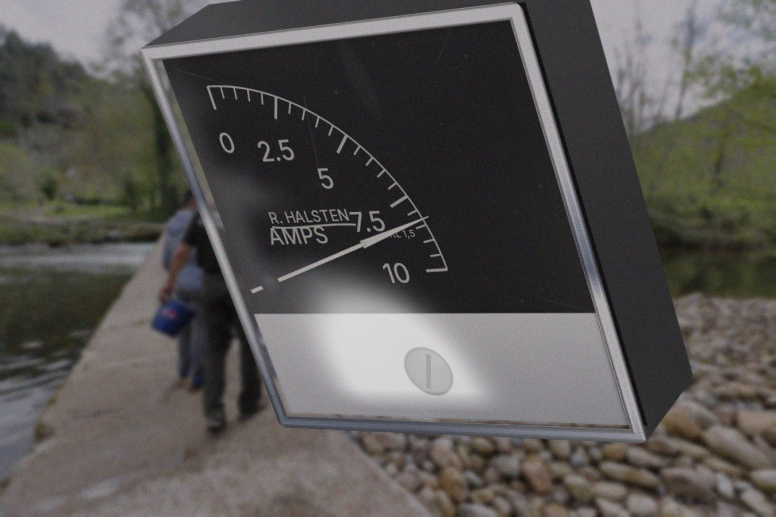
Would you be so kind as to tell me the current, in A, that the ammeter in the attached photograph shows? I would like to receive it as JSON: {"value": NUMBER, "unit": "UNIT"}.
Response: {"value": 8.25, "unit": "A"}
